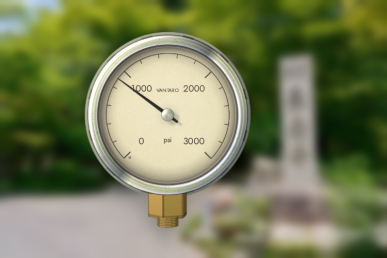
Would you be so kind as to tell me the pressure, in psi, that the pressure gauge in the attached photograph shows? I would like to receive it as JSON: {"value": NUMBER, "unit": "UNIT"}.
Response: {"value": 900, "unit": "psi"}
